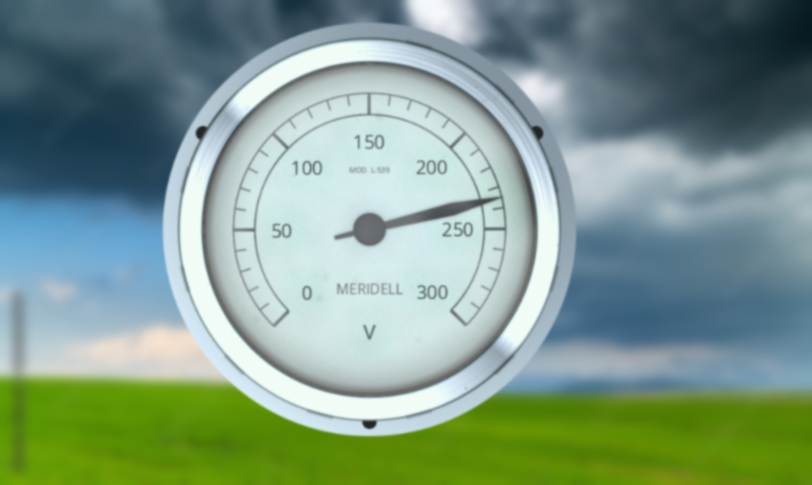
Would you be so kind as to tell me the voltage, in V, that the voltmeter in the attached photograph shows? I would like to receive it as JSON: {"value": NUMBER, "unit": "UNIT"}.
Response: {"value": 235, "unit": "V"}
